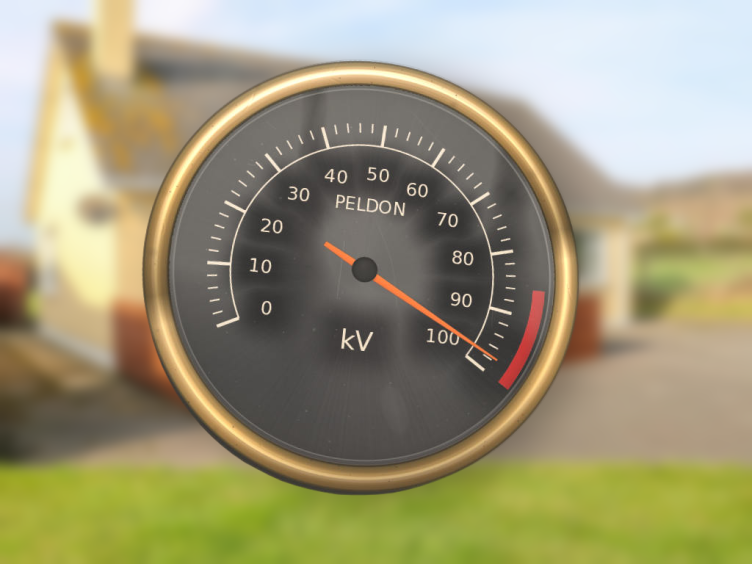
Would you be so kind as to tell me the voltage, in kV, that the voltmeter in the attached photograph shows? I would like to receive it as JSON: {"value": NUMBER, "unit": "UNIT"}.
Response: {"value": 98, "unit": "kV"}
